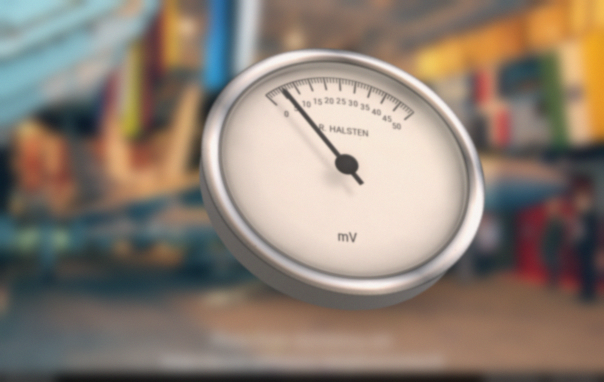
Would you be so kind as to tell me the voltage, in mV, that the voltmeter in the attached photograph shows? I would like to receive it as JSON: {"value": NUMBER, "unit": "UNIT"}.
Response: {"value": 5, "unit": "mV"}
